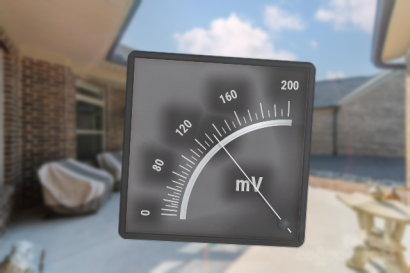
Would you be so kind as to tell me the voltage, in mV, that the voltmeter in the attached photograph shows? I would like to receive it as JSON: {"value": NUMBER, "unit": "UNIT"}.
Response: {"value": 135, "unit": "mV"}
